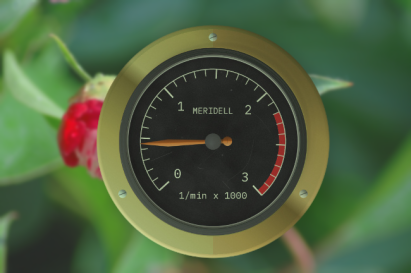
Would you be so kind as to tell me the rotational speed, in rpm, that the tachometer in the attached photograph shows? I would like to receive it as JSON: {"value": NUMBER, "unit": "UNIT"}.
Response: {"value": 450, "unit": "rpm"}
